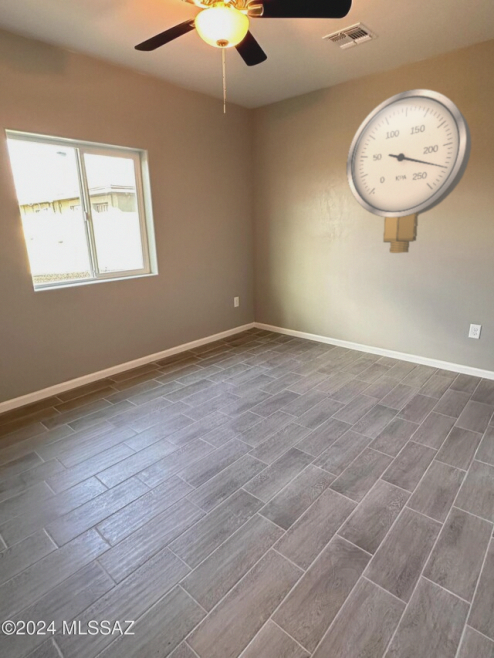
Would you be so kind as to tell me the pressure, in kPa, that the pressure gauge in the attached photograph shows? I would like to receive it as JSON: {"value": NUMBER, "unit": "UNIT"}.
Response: {"value": 225, "unit": "kPa"}
